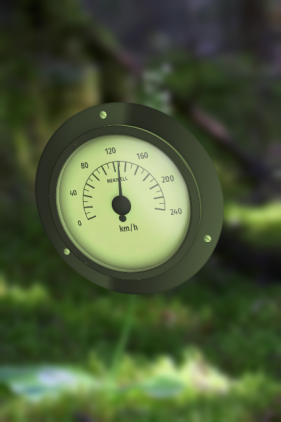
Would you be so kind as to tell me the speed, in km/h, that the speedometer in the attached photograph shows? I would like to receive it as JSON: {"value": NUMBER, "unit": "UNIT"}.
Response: {"value": 130, "unit": "km/h"}
